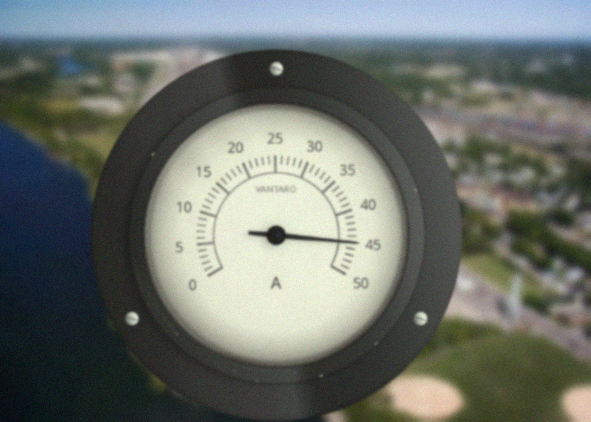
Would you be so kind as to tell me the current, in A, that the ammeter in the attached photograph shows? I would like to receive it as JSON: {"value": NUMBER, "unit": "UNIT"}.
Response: {"value": 45, "unit": "A"}
